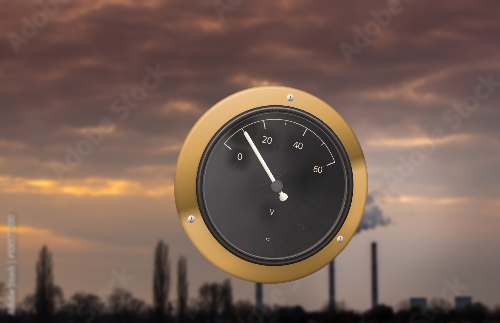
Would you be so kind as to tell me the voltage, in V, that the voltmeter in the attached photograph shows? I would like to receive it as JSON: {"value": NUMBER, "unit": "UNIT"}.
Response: {"value": 10, "unit": "V"}
